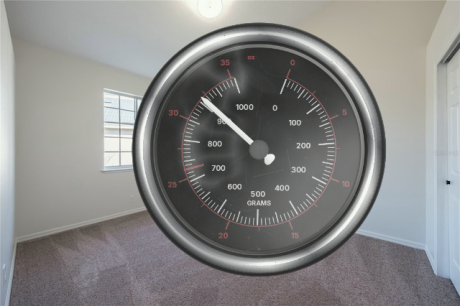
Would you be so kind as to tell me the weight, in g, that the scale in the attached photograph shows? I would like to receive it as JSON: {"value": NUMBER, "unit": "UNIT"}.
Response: {"value": 910, "unit": "g"}
